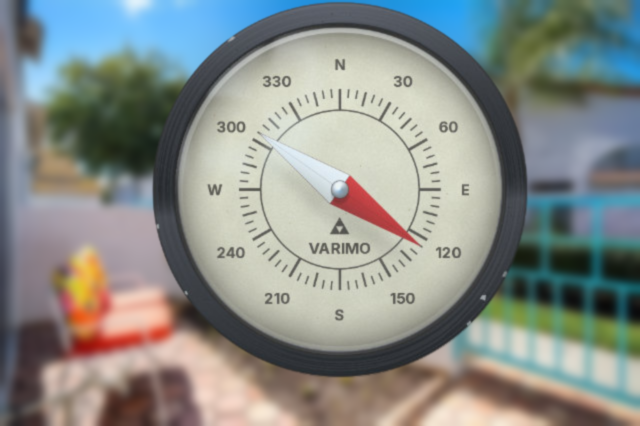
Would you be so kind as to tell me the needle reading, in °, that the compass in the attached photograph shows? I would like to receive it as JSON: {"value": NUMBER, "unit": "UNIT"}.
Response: {"value": 125, "unit": "°"}
